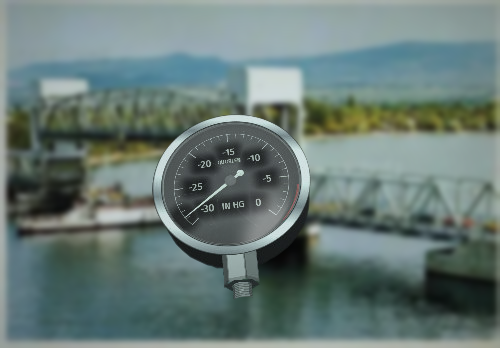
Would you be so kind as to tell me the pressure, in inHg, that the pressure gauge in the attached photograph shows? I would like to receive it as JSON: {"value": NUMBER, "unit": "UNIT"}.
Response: {"value": -29, "unit": "inHg"}
